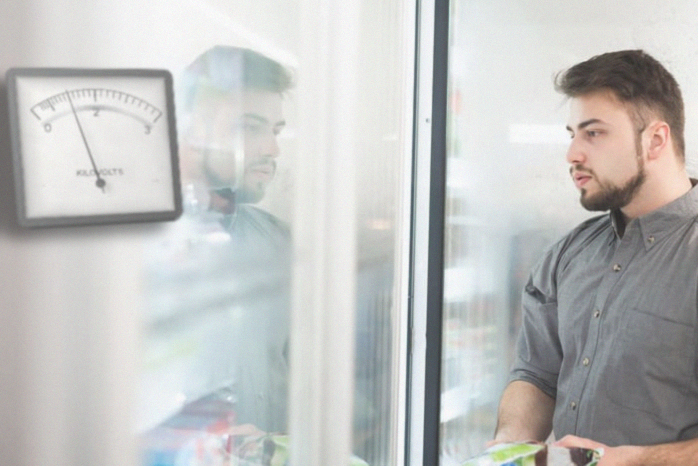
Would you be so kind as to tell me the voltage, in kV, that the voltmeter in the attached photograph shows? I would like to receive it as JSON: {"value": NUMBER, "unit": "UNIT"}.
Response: {"value": 1.5, "unit": "kV"}
